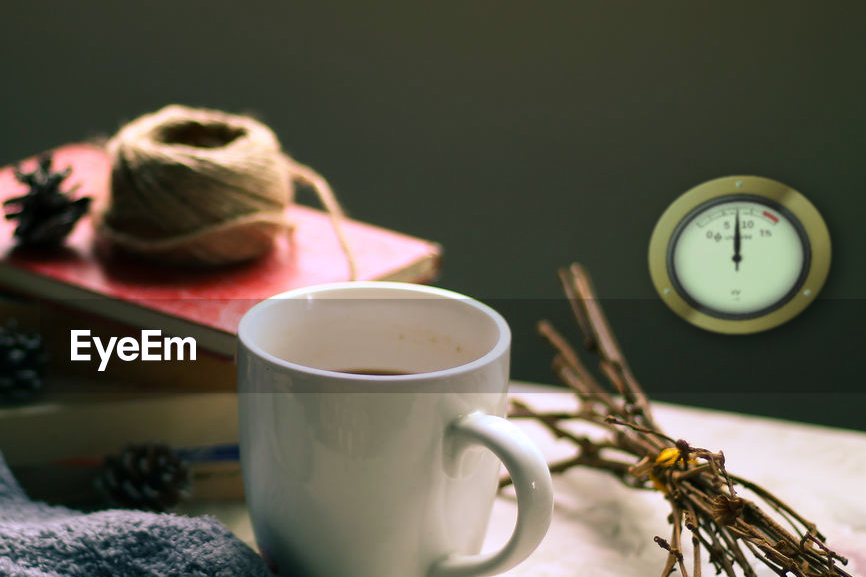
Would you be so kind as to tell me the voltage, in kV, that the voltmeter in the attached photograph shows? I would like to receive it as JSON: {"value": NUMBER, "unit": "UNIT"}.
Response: {"value": 7.5, "unit": "kV"}
